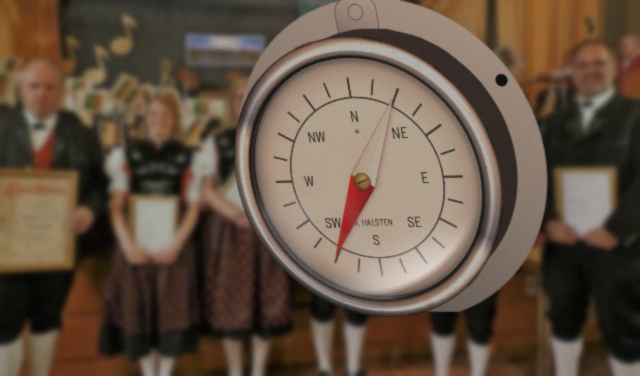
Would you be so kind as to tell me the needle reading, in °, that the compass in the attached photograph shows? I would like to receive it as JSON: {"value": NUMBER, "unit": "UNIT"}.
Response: {"value": 210, "unit": "°"}
